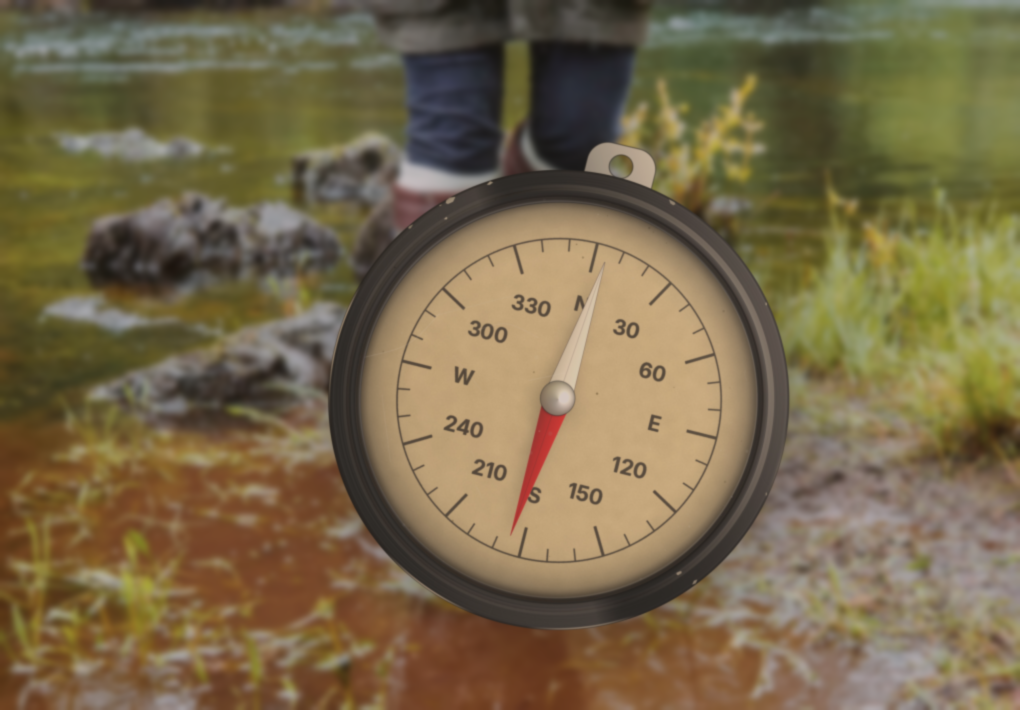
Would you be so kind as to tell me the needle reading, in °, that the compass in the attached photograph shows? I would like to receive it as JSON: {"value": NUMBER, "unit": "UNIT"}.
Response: {"value": 185, "unit": "°"}
